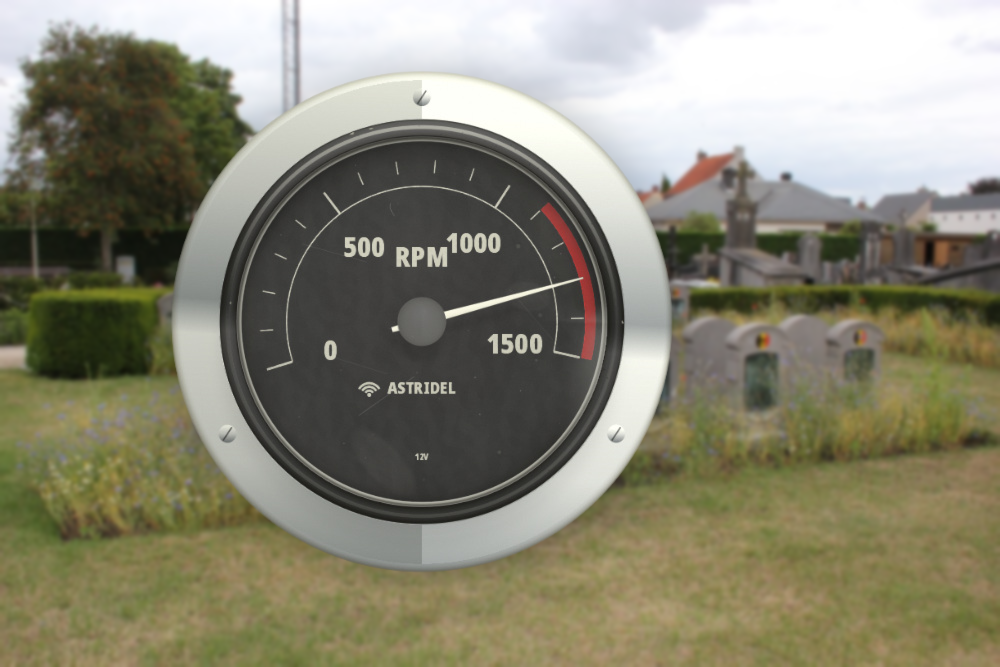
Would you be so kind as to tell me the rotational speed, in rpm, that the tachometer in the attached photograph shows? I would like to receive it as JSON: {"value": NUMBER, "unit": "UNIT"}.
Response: {"value": 1300, "unit": "rpm"}
